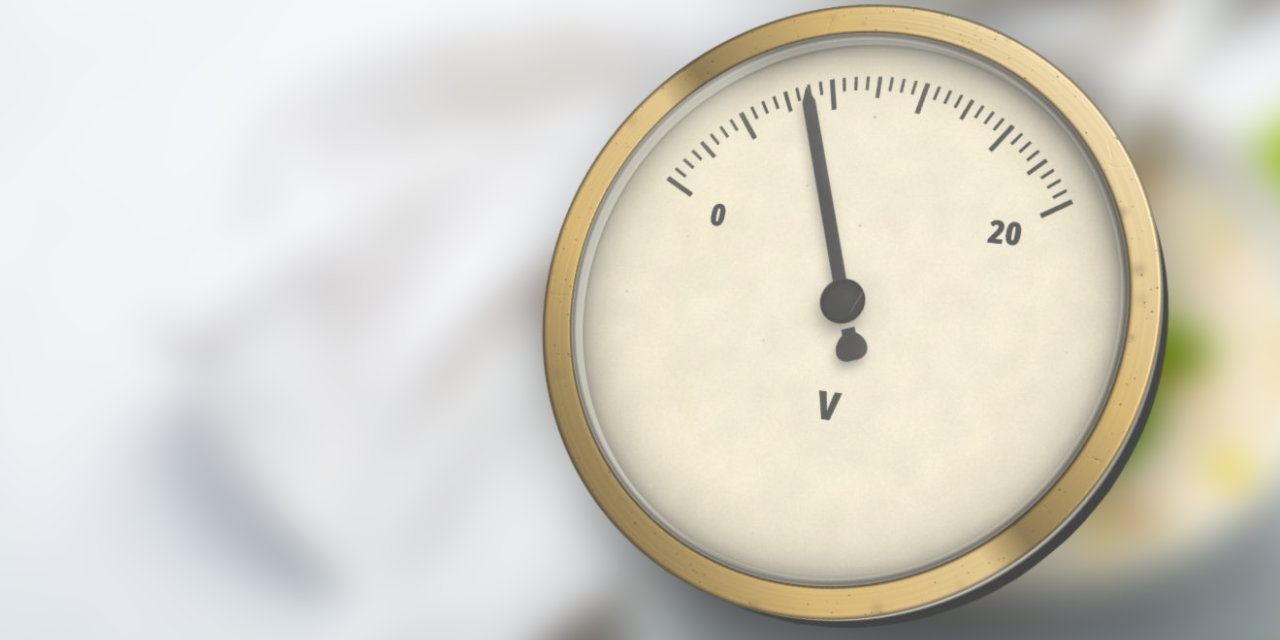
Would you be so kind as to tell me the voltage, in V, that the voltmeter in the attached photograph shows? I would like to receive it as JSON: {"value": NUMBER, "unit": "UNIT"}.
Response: {"value": 7, "unit": "V"}
